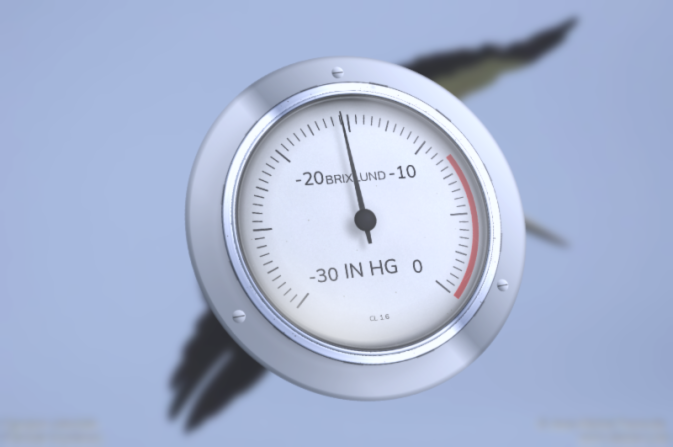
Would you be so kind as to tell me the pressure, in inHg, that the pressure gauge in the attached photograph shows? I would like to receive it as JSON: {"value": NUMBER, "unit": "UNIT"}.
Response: {"value": -15.5, "unit": "inHg"}
